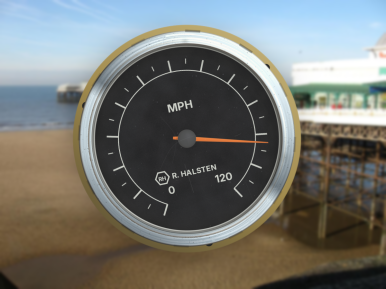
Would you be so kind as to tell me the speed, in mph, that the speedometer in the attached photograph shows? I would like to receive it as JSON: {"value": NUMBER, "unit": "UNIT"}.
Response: {"value": 102.5, "unit": "mph"}
